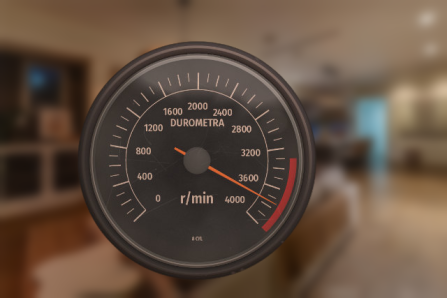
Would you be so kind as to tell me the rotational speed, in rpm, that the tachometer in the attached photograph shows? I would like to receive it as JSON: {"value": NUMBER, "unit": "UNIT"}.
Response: {"value": 3750, "unit": "rpm"}
